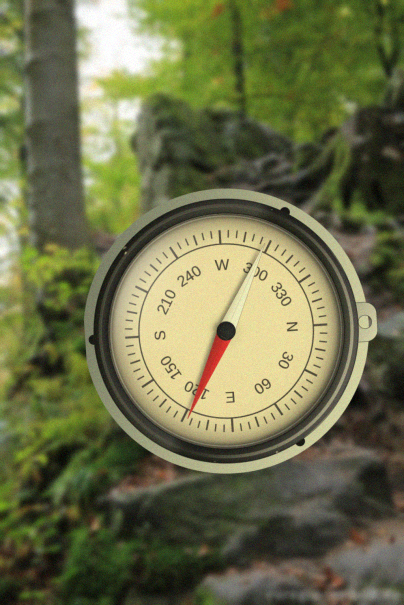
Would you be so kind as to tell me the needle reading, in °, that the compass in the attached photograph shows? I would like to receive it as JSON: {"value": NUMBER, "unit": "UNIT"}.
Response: {"value": 117.5, "unit": "°"}
